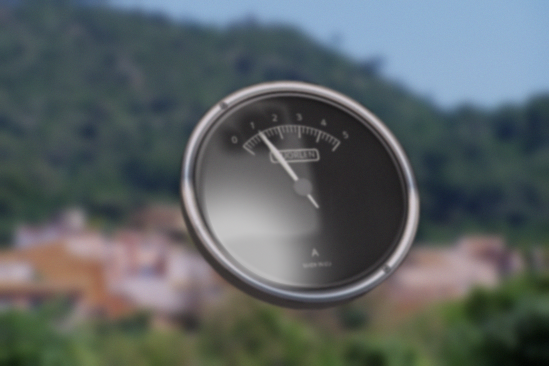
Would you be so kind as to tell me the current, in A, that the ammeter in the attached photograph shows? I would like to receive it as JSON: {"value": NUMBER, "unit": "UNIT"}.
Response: {"value": 1, "unit": "A"}
